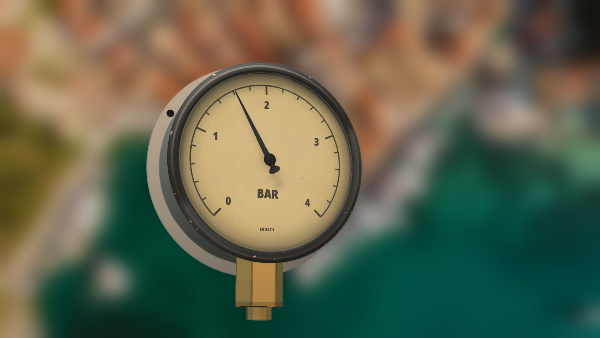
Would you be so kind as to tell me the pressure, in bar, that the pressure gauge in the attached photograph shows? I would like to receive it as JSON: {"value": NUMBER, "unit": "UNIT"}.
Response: {"value": 1.6, "unit": "bar"}
